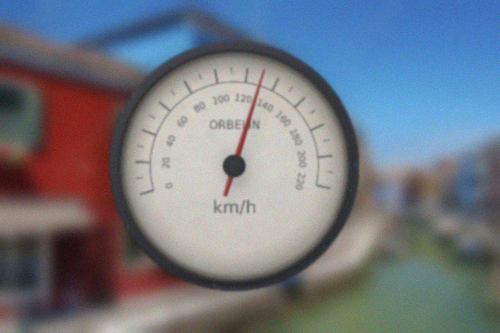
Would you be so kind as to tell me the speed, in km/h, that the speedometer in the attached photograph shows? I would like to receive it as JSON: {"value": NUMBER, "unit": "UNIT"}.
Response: {"value": 130, "unit": "km/h"}
